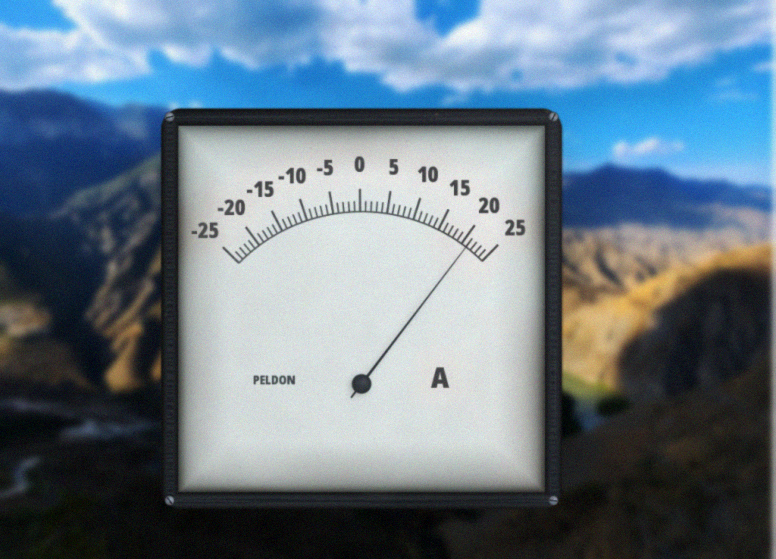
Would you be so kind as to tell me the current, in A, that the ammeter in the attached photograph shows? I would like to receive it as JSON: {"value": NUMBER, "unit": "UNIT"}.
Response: {"value": 21, "unit": "A"}
